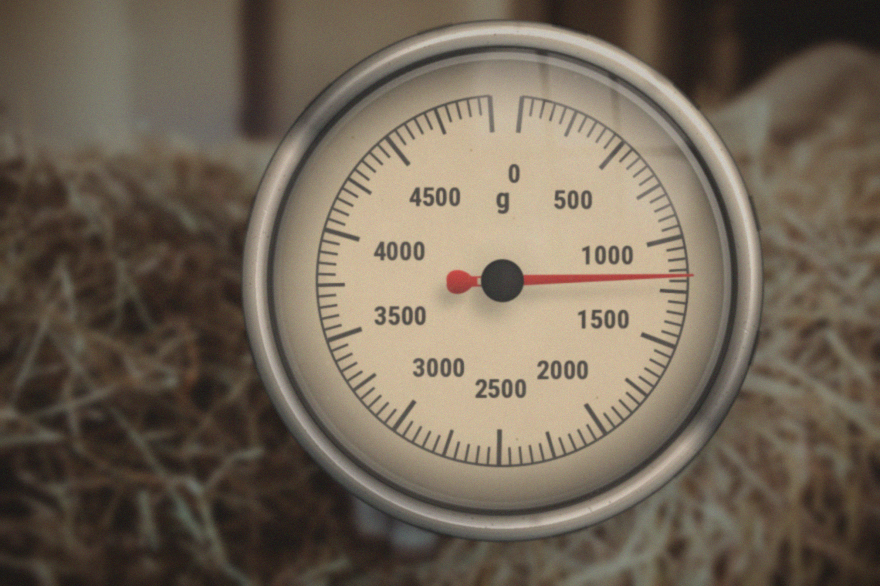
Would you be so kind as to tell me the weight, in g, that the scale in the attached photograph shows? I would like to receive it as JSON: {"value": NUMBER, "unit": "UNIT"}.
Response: {"value": 1175, "unit": "g"}
